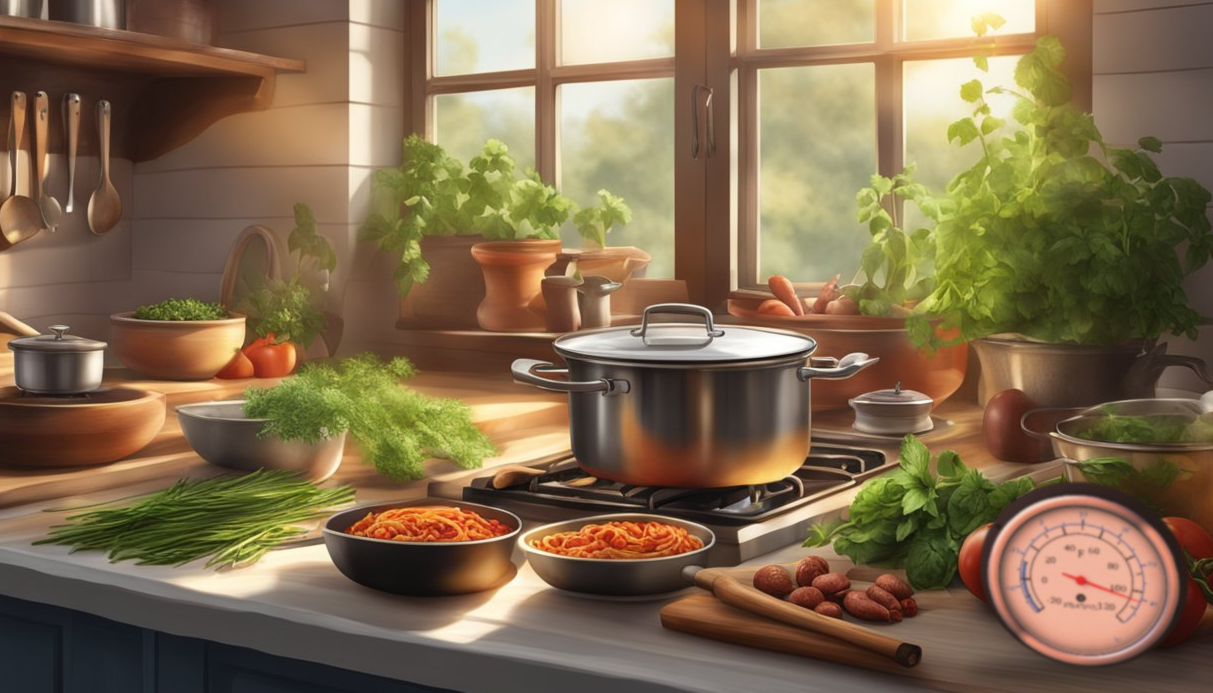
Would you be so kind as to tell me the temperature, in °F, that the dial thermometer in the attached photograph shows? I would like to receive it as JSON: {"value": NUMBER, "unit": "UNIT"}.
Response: {"value": 105, "unit": "°F"}
